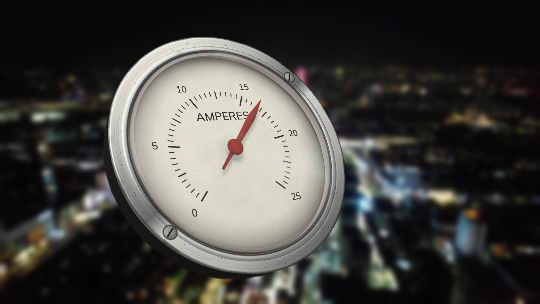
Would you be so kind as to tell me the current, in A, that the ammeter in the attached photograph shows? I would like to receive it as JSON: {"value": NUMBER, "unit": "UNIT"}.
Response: {"value": 16.5, "unit": "A"}
